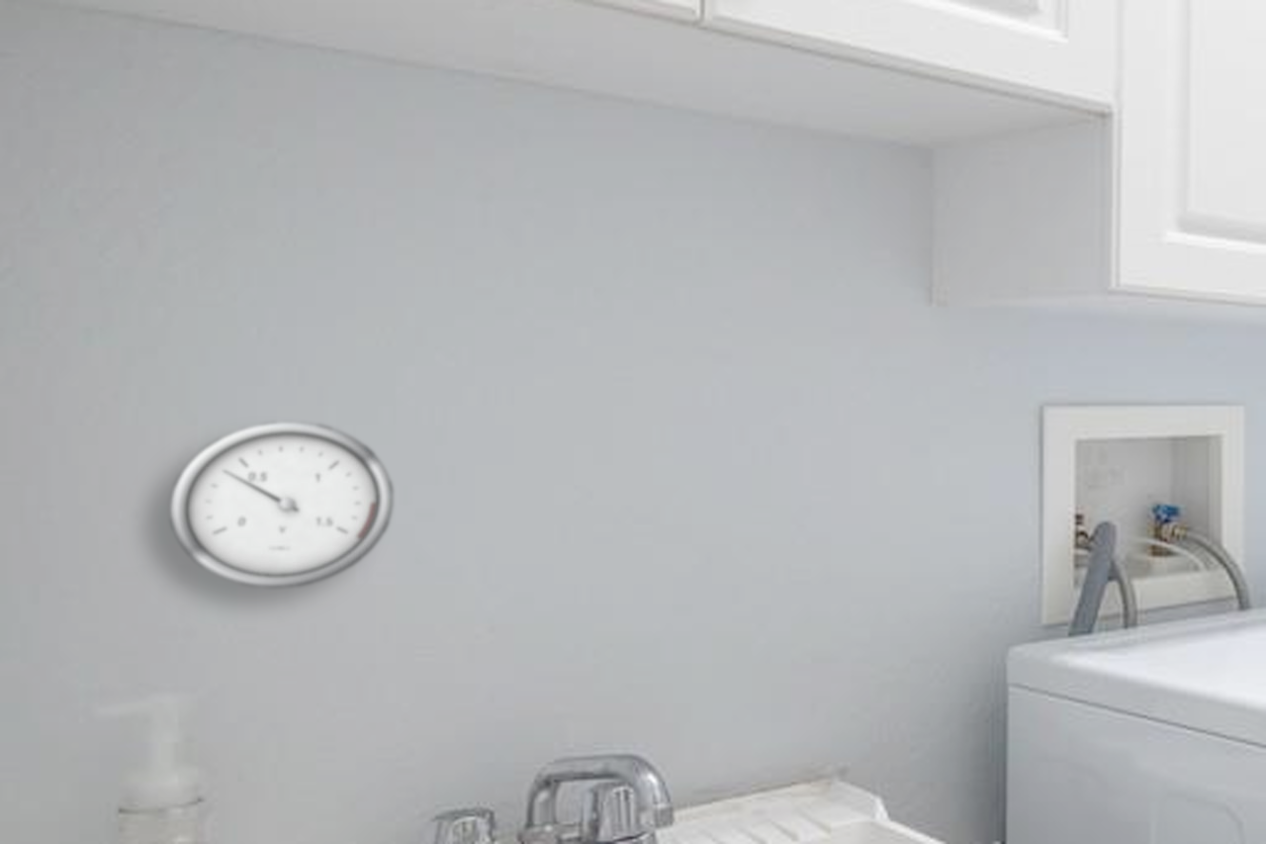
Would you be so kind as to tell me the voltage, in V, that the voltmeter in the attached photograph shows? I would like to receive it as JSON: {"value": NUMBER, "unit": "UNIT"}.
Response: {"value": 0.4, "unit": "V"}
